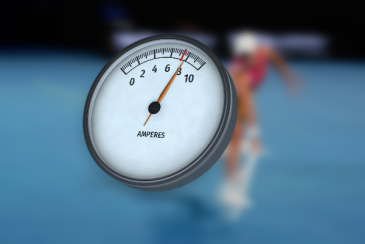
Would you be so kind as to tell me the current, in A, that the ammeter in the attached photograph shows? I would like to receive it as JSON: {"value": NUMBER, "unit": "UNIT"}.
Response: {"value": 8, "unit": "A"}
